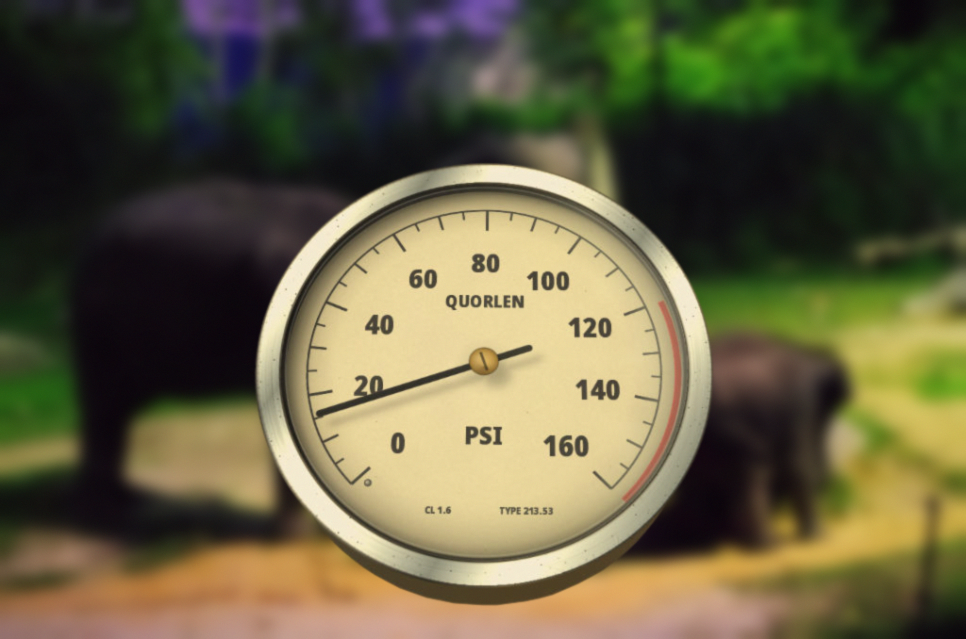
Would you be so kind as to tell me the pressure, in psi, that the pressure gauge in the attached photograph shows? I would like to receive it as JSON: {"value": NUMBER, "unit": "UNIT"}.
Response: {"value": 15, "unit": "psi"}
